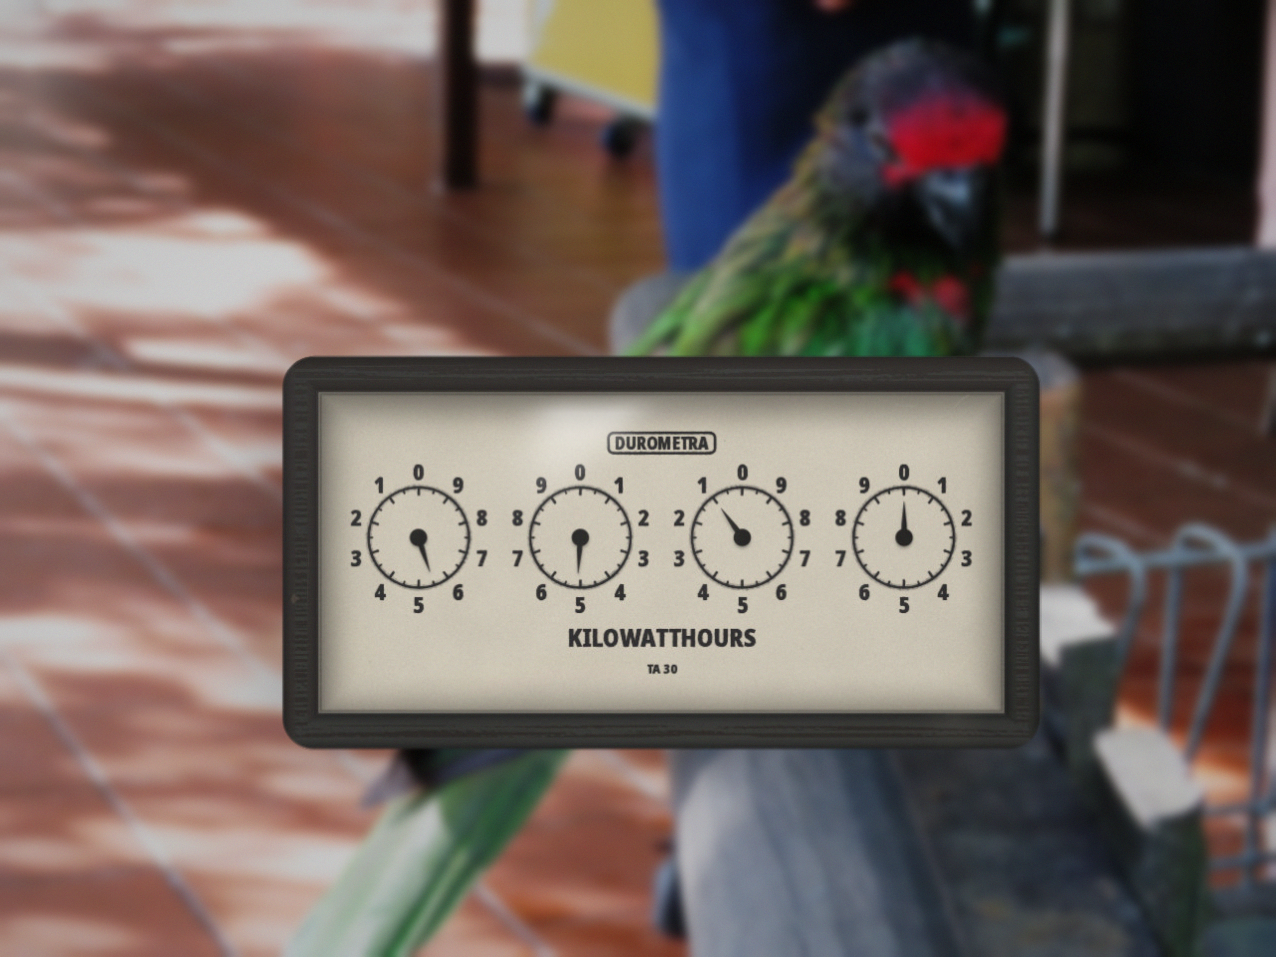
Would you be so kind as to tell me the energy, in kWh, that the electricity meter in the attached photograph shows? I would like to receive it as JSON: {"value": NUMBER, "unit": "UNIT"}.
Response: {"value": 5510, "unit": "kWh"}
